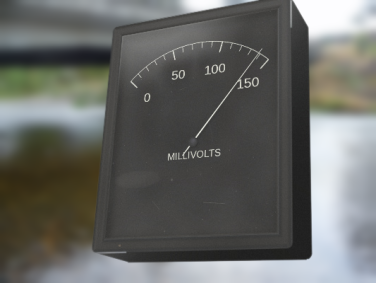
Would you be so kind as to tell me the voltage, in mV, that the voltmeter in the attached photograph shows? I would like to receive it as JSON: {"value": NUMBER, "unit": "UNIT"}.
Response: {"value": 140, "unit": "mV"}
